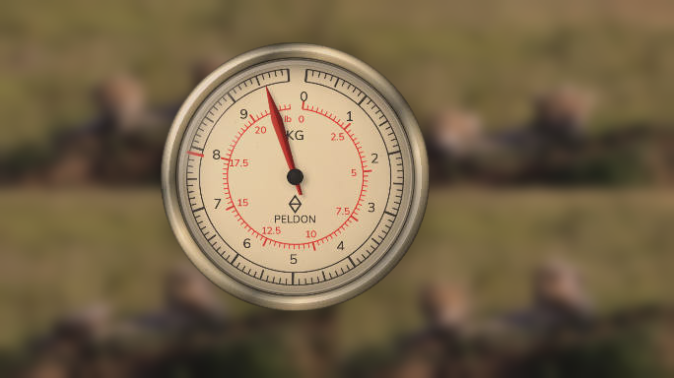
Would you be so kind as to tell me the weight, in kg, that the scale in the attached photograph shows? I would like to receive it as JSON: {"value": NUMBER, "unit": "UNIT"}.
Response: {"value": 9.6, "unit": "kg"}
